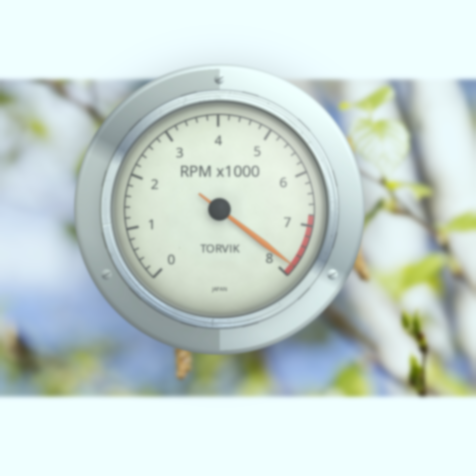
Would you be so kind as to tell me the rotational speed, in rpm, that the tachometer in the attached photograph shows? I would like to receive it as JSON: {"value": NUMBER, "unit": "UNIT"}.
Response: {"value": 7800, "unit": "rpm"}
